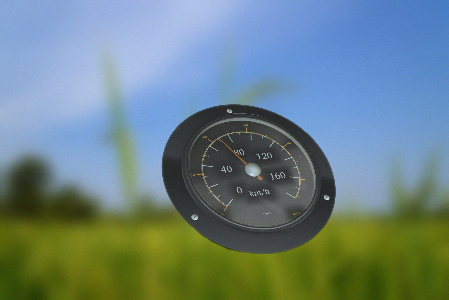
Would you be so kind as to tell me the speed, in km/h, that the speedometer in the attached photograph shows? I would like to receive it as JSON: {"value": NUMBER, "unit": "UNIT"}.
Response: {"value": 70, "unit": "km/h"}
